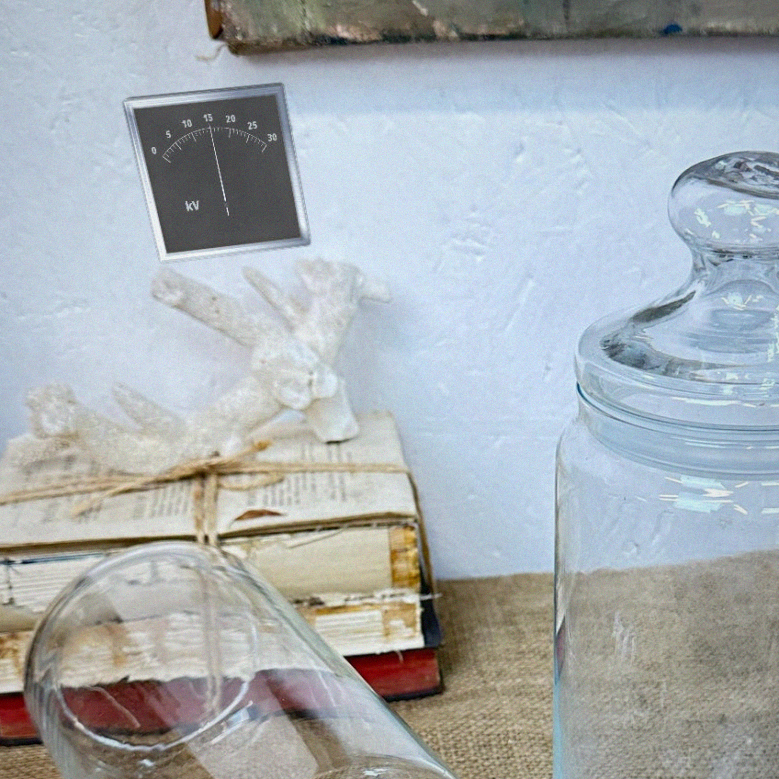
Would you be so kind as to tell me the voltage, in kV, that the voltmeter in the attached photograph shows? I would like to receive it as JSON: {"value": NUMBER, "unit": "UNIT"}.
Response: {"value": 15, "unit": "kV"}
